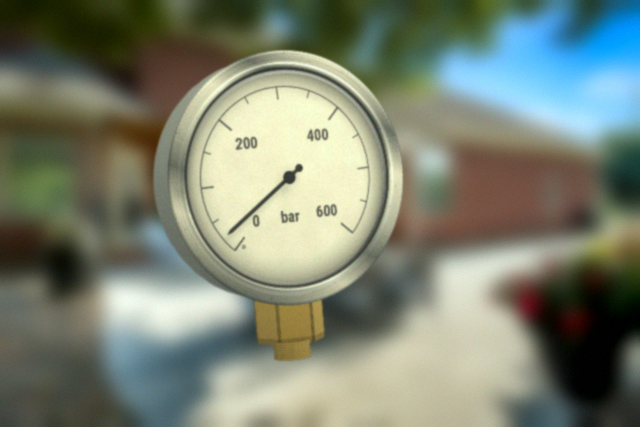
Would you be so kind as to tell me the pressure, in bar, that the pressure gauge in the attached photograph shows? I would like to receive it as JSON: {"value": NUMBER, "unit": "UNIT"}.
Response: {"value": 25, "unit": "bar"}
